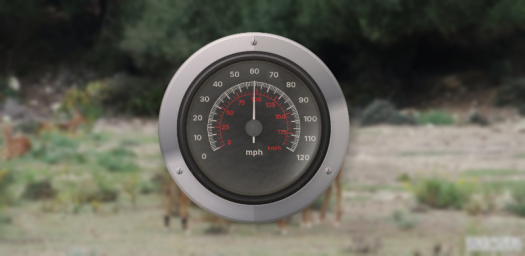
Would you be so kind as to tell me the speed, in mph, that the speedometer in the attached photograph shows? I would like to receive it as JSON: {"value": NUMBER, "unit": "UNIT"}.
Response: {"value": 60, "unit": "mph"}
